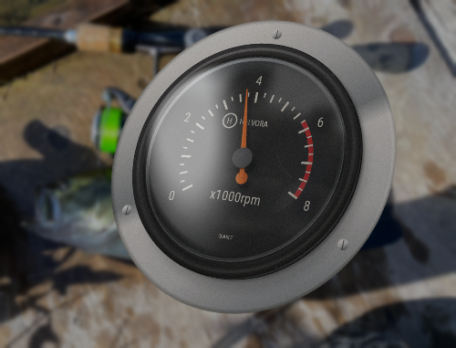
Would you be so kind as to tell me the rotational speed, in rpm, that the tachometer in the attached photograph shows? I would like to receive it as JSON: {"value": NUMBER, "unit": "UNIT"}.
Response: {"value": 3750, "unit": "rpm"}
